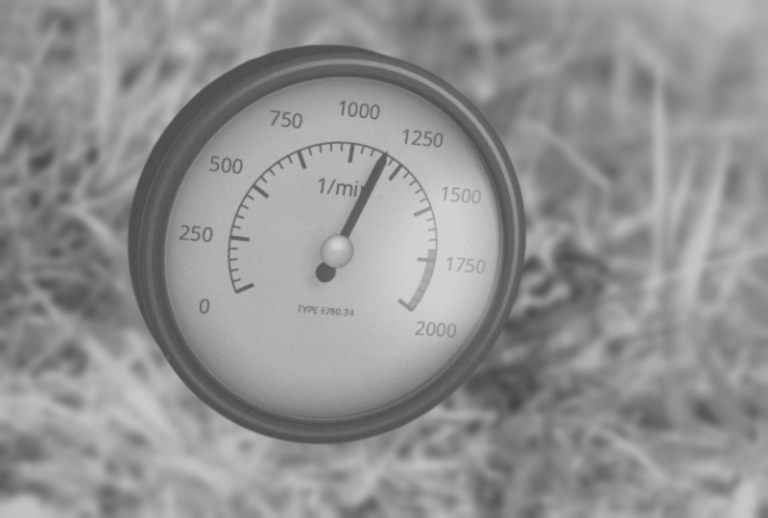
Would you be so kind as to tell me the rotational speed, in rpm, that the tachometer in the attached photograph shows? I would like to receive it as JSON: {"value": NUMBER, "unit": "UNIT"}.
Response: {"value": 1150, "unit": "rpm"}
